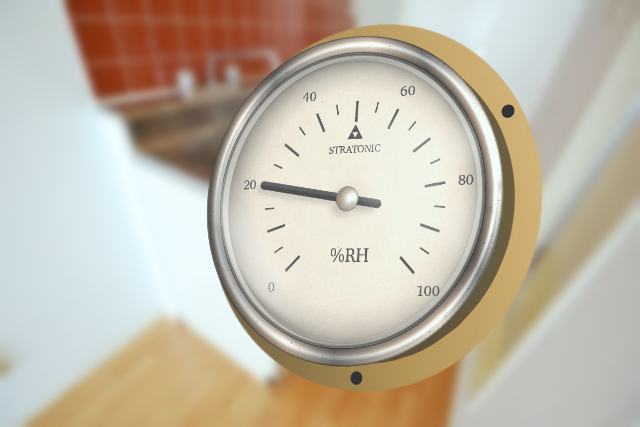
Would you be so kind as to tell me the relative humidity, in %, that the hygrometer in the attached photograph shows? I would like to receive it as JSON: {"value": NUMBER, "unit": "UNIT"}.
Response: {"value": 20, "unit": "%"}
